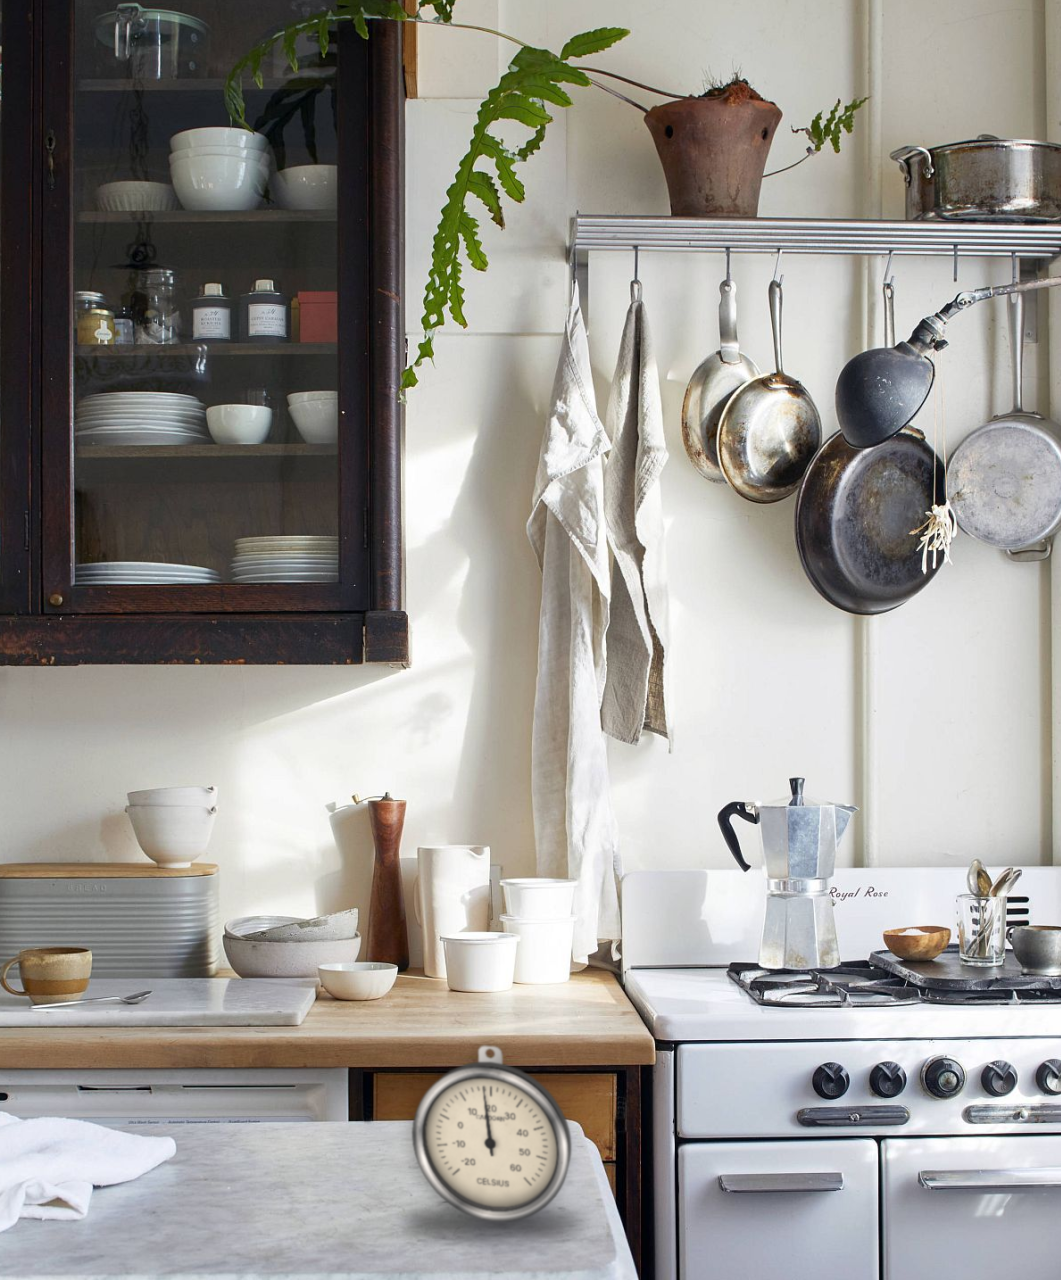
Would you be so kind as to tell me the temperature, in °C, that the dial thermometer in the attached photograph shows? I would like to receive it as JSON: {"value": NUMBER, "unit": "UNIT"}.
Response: {"value": 18, "unit": "°C"}
